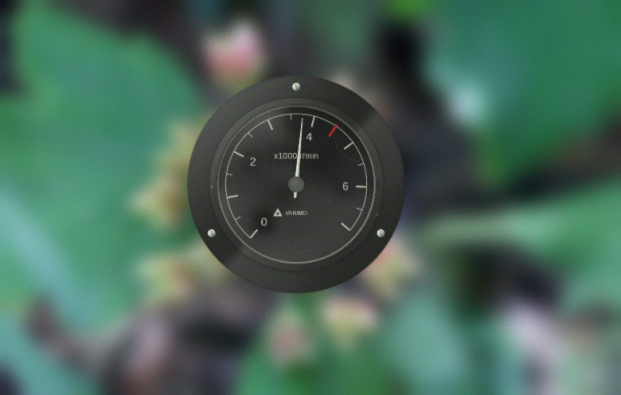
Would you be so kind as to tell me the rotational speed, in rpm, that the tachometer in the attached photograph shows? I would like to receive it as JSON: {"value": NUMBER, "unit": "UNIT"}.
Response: {"value": 3750, "unit": "rpm"}
